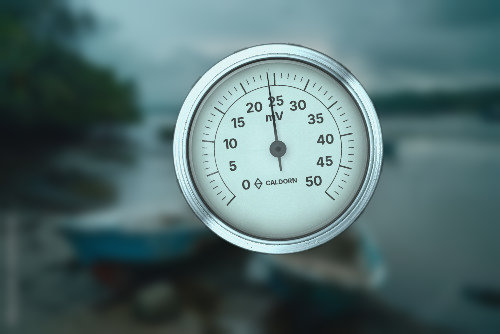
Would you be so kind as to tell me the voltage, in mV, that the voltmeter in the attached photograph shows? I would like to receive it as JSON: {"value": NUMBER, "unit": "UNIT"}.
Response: {"value": 24, "unit": "mV"}
